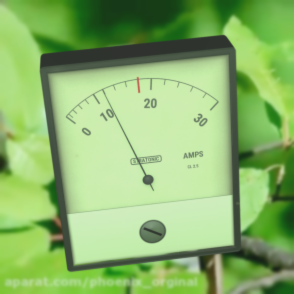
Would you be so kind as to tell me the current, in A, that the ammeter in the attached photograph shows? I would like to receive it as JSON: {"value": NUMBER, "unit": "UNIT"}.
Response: {"value": 12, "unit": "A"}
